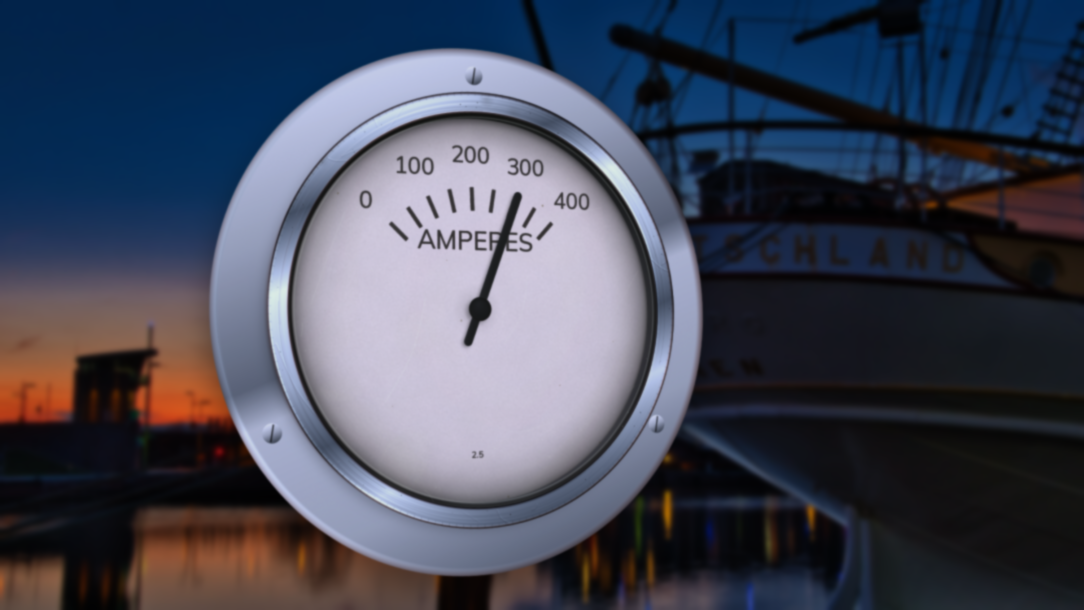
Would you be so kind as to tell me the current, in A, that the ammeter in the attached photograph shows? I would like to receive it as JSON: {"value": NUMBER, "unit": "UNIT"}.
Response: {"value": 300, "unit": "A"}
